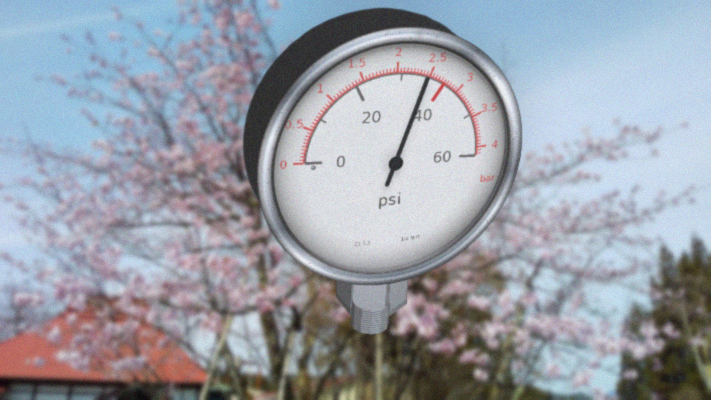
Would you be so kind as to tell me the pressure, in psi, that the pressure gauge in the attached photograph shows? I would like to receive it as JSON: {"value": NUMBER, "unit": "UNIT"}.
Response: {"value": 35, "unit": "psi"}
